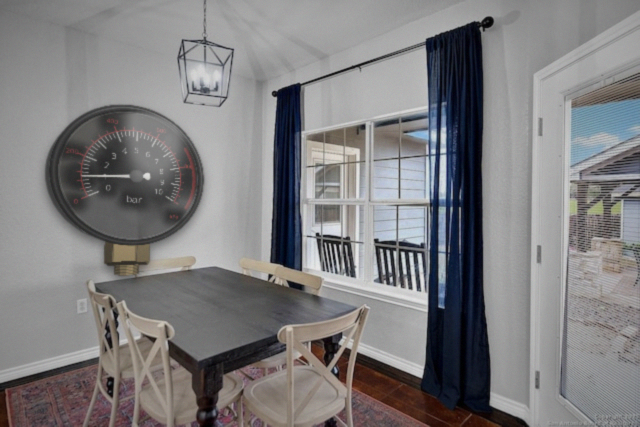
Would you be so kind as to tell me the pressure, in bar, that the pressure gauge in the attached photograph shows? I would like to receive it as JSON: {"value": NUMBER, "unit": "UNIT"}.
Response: {"value": 1, "unit": "bar"}
